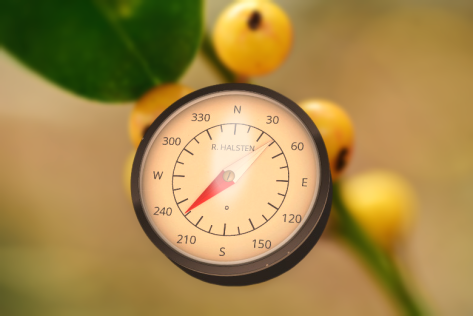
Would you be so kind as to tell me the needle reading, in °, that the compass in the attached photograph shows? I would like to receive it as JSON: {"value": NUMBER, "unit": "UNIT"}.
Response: {"value": 225, "unit": "°"}
